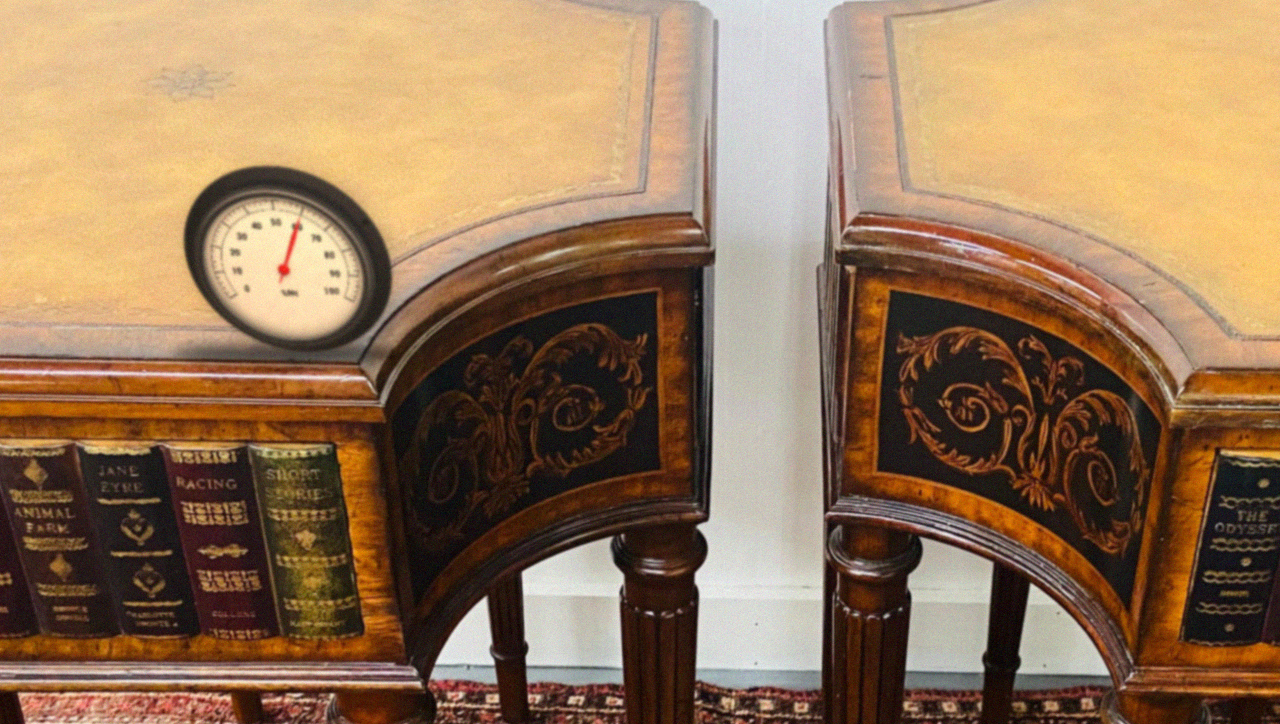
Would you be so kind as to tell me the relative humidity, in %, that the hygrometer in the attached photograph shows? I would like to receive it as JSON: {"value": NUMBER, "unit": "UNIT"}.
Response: {"value": 60, "unit": "%"}
